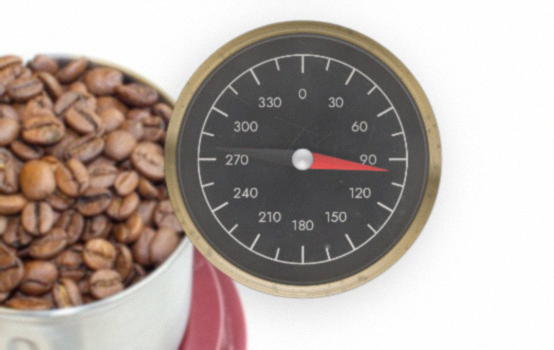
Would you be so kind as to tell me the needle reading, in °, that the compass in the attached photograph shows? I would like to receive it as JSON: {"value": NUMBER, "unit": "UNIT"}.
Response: {"value": 97.5, "unit": "°"}
